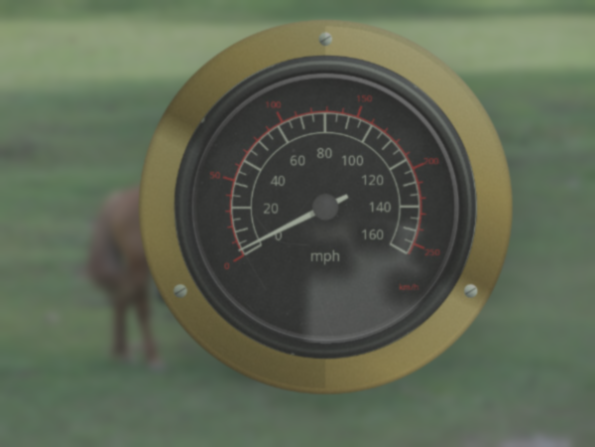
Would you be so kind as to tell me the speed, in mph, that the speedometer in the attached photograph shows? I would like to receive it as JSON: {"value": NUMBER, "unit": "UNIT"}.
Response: {"value": 2.5, "unit": "mph"}
